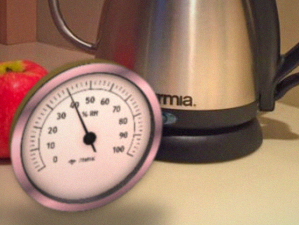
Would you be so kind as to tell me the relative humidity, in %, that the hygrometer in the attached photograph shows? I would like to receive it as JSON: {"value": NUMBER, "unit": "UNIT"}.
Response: {"value": 40, "unit": "%"}
